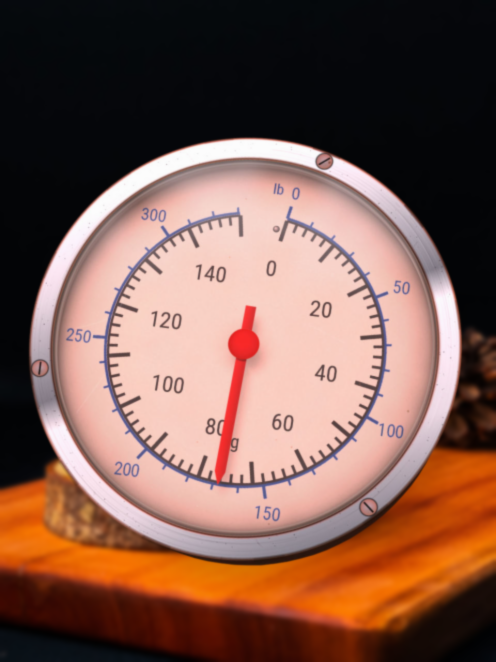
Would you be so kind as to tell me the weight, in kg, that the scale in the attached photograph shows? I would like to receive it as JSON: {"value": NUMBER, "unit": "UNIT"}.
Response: {"value": 76, "unit": "kg"}
